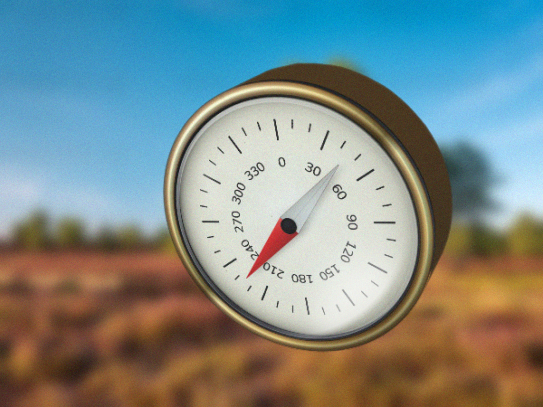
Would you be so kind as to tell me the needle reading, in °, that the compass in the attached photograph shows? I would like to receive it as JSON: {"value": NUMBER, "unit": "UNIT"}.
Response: {"value": 225, "unit": "°"}
